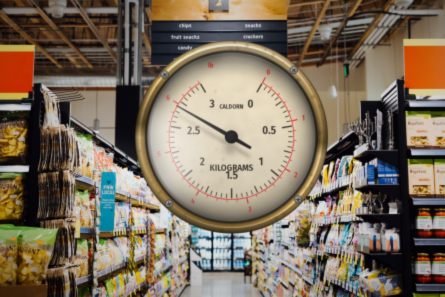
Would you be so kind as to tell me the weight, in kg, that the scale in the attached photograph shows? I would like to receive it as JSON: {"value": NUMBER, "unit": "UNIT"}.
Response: {"value": 2.7, "unit": "kg"}
